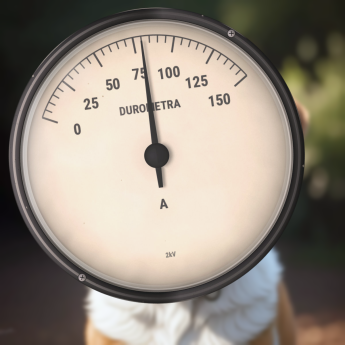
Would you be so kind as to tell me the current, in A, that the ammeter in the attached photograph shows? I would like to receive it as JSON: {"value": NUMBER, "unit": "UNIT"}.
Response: {"value": 80, "unit": "A"}
